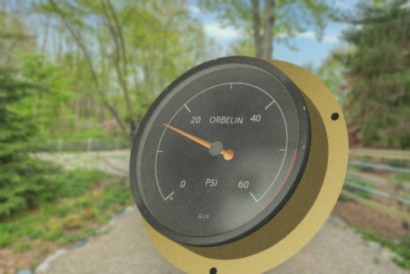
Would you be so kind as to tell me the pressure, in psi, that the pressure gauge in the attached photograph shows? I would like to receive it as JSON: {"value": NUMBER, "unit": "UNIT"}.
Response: {"value": 15, "unit": "psi"}
